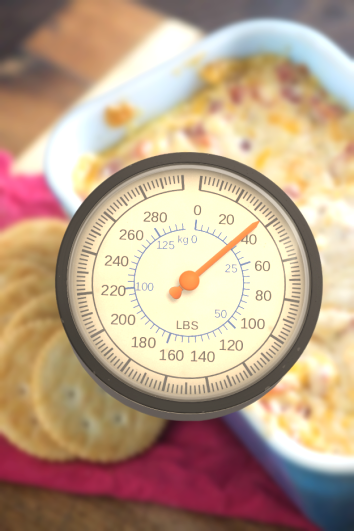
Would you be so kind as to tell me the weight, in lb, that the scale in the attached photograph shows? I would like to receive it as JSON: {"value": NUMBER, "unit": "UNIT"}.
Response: {"value": 36, "unit": "lb"}
